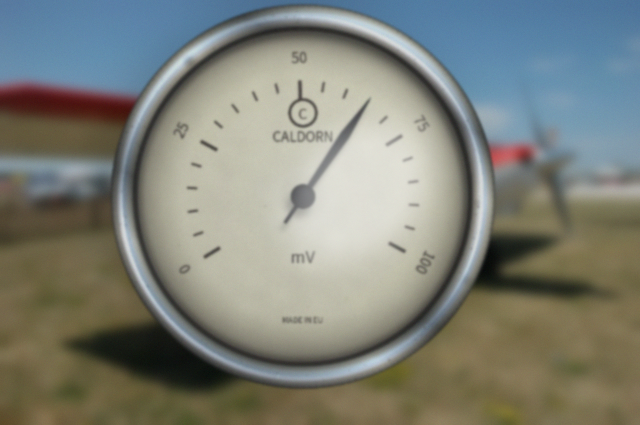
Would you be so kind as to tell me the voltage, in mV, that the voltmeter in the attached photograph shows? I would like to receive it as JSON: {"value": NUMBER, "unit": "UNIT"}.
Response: {"value": 65, "unit": "mV"}
